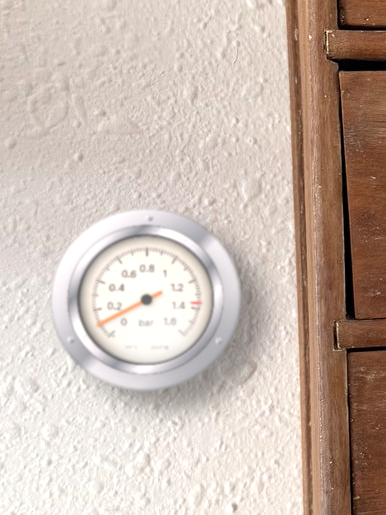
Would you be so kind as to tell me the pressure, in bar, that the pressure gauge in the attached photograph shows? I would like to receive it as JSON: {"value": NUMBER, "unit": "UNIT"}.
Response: {"value": 0.1, "unit": "bar"}
